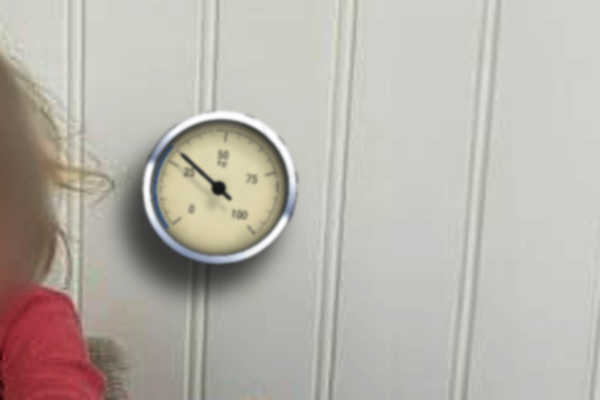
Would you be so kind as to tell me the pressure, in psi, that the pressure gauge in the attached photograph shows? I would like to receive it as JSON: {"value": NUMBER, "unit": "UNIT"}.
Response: {"value": 30, "unit": "psi"}
